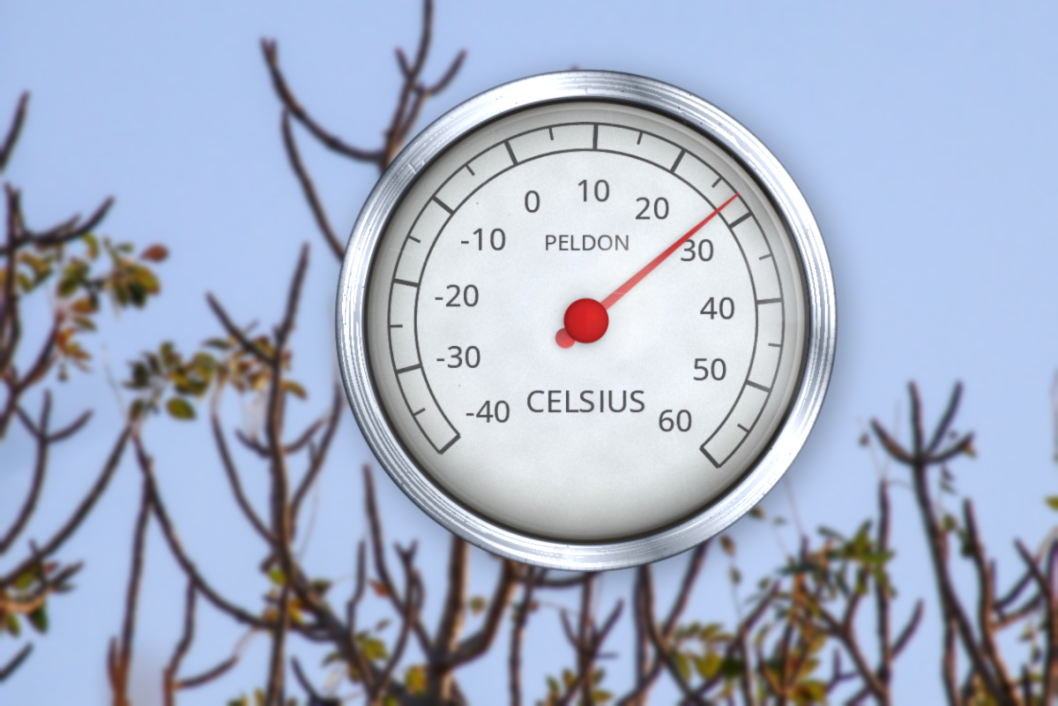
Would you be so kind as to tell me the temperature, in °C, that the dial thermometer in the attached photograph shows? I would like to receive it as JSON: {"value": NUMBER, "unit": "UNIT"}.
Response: {"value": 27.5, "unit": "°C"}
